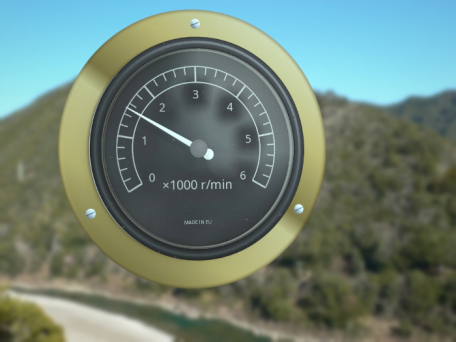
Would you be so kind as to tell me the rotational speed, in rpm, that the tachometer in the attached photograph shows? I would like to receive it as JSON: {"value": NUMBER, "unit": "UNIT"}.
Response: {"value": 1500, "unit": "rpm"}
